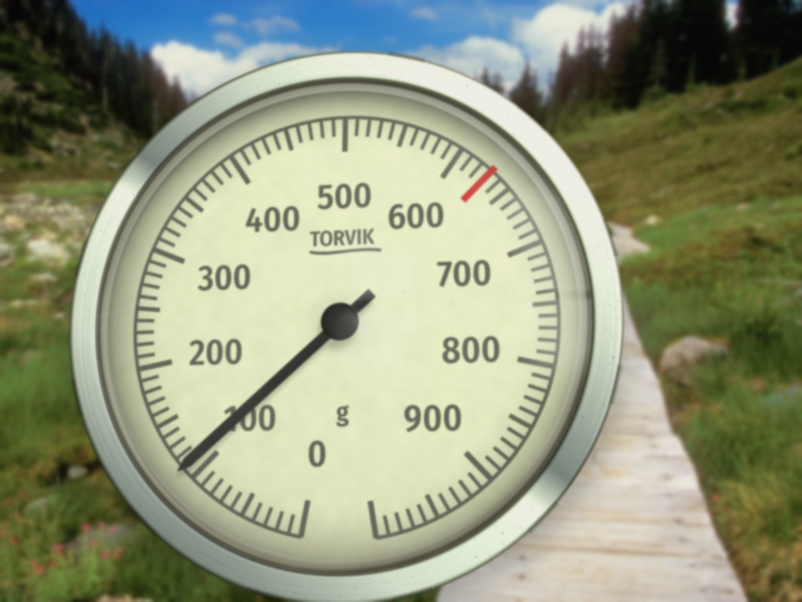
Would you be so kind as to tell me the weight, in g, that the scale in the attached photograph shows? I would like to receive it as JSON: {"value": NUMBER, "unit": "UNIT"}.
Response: {"value": 110, "unit": "g"}
